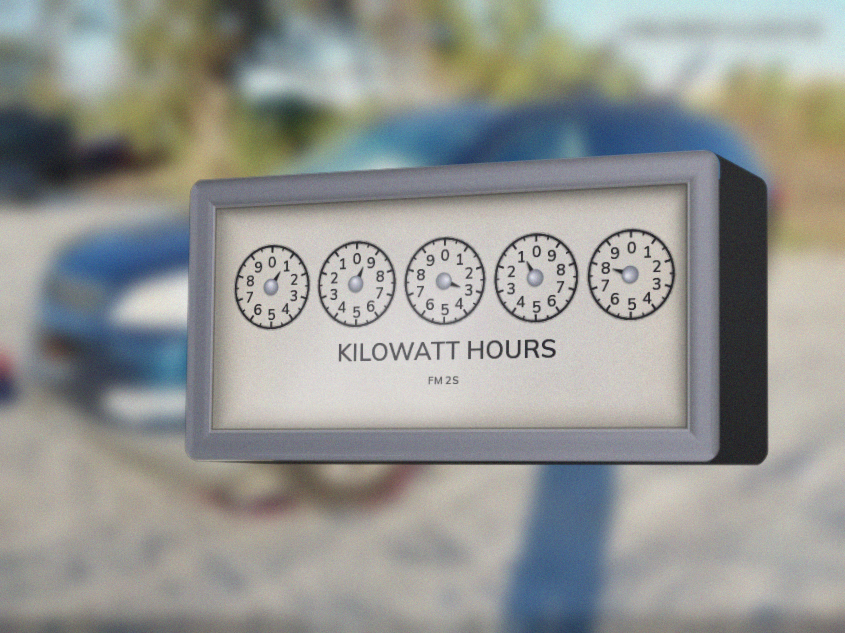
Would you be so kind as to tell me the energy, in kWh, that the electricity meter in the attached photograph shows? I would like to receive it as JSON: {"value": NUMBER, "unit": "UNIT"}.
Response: {"value": 9308, "unit": "kWh"}
